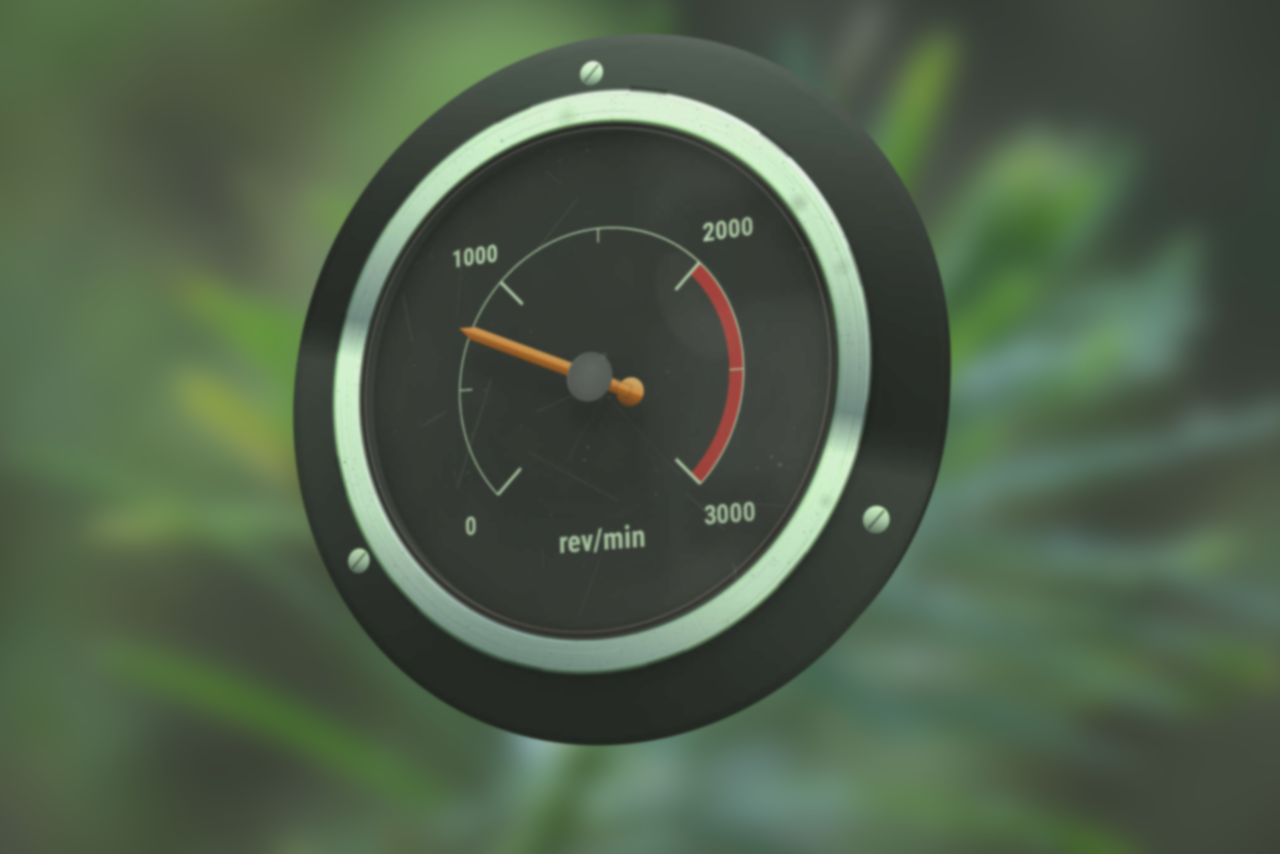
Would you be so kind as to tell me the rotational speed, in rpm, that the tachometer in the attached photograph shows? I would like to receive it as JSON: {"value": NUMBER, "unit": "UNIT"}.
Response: {"value": 750, "unit": "rpm"}
